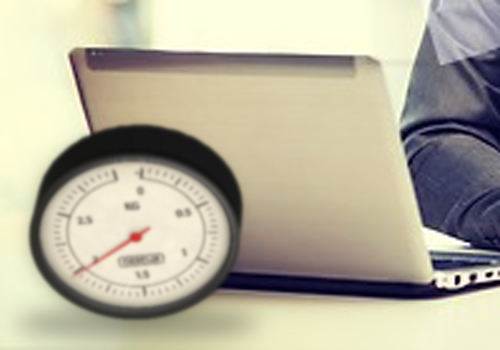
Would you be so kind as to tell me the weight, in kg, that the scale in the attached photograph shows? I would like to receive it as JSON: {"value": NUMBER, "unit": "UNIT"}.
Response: {"value": 2, "unit": "kg"}
